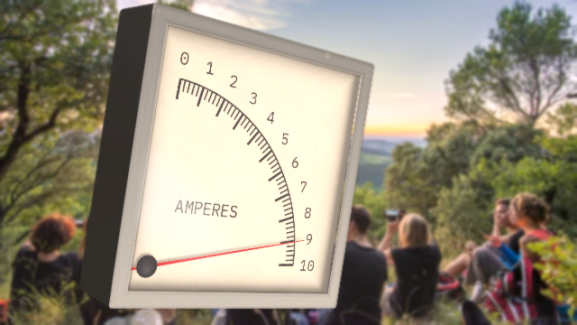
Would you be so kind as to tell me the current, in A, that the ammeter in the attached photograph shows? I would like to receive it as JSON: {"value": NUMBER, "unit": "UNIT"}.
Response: {"value": 9, "unit": "A"}
